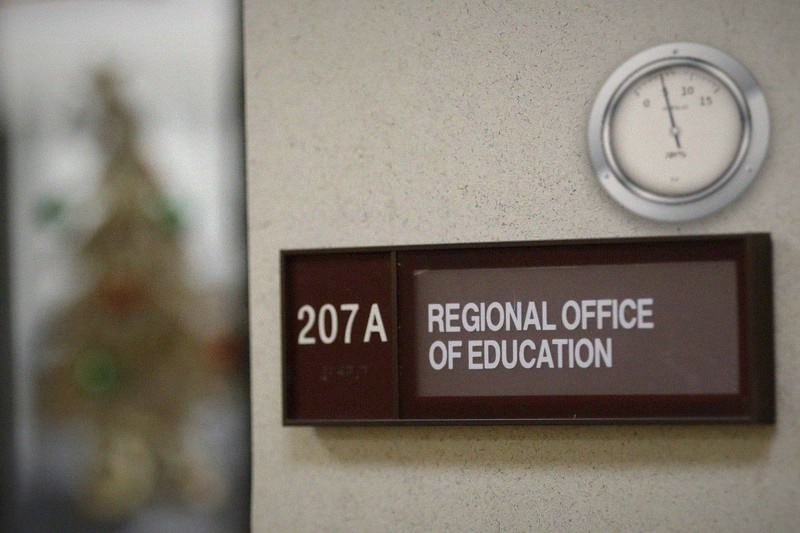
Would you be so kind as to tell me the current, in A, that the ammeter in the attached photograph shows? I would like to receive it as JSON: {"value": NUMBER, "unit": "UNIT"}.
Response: {"value": 5, "unit": "A"}
